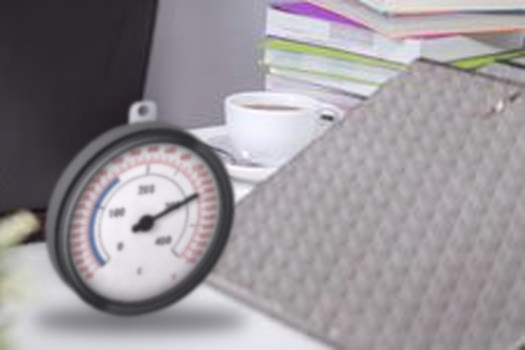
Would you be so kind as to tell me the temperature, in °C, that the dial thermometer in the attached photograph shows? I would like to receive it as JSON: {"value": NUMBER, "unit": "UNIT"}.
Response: {"value": 300, "unit": "°C"}
